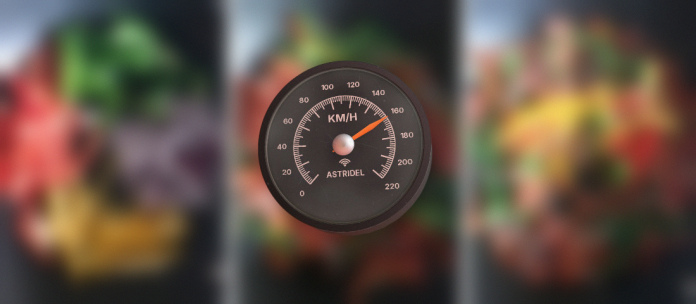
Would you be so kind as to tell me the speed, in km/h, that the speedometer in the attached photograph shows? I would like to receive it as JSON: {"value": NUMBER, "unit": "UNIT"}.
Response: {"value": 160, "unit": "km/h"}
